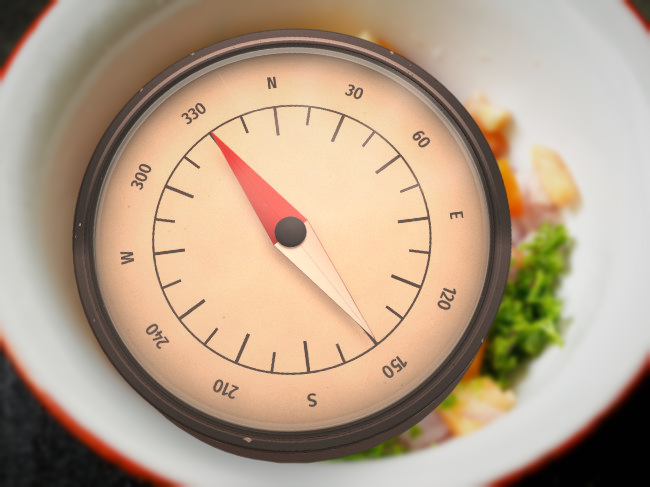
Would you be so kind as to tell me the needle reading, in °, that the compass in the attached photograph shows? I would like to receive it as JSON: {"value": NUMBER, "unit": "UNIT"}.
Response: {"value": 330, "unit": "°"}
